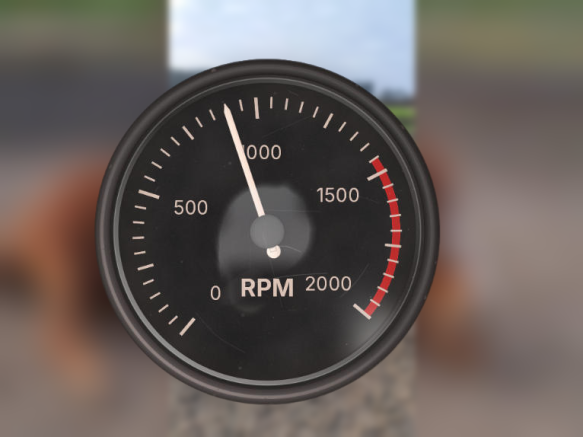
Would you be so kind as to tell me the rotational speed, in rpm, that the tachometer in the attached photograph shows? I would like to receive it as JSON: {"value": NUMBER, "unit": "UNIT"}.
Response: {"value": 900, "unit": "rpm"}
